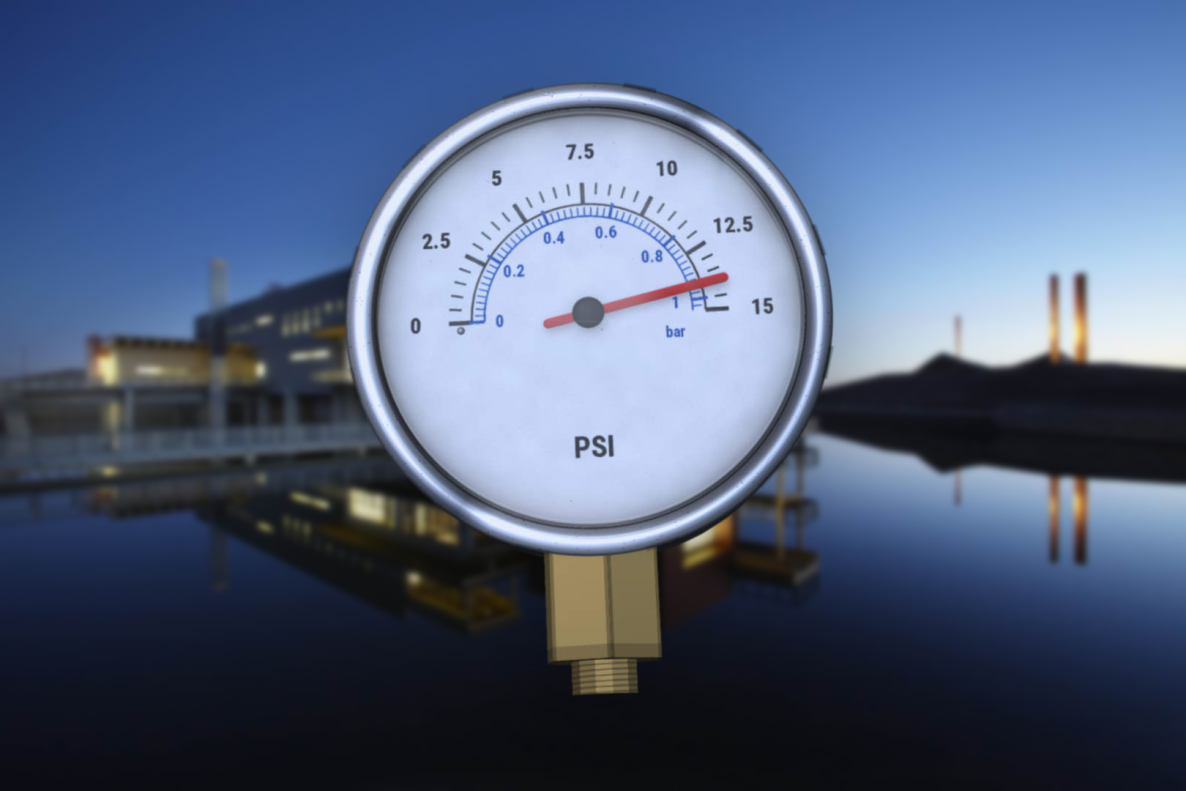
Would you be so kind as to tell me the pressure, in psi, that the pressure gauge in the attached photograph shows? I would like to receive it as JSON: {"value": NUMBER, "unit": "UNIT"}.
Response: {"value": 14, "unit": "psi"}
